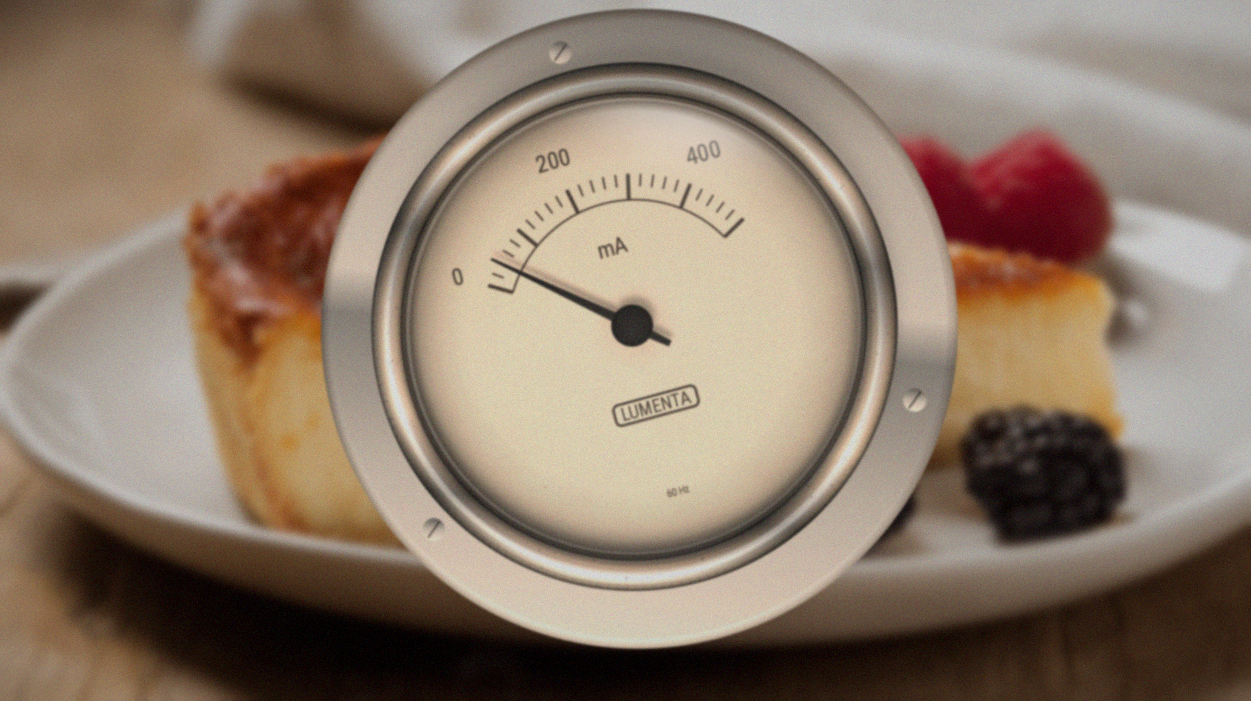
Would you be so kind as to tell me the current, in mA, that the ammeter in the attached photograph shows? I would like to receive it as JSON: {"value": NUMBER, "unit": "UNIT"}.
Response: {"value": 40, "unit": "mA"}
